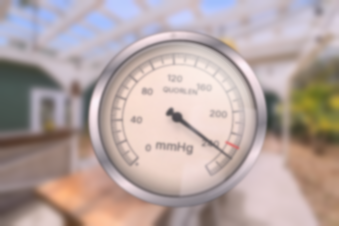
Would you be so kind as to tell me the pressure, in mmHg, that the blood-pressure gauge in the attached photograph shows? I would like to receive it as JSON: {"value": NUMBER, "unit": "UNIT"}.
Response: {"value": 240, "unit": "mmHg"}
